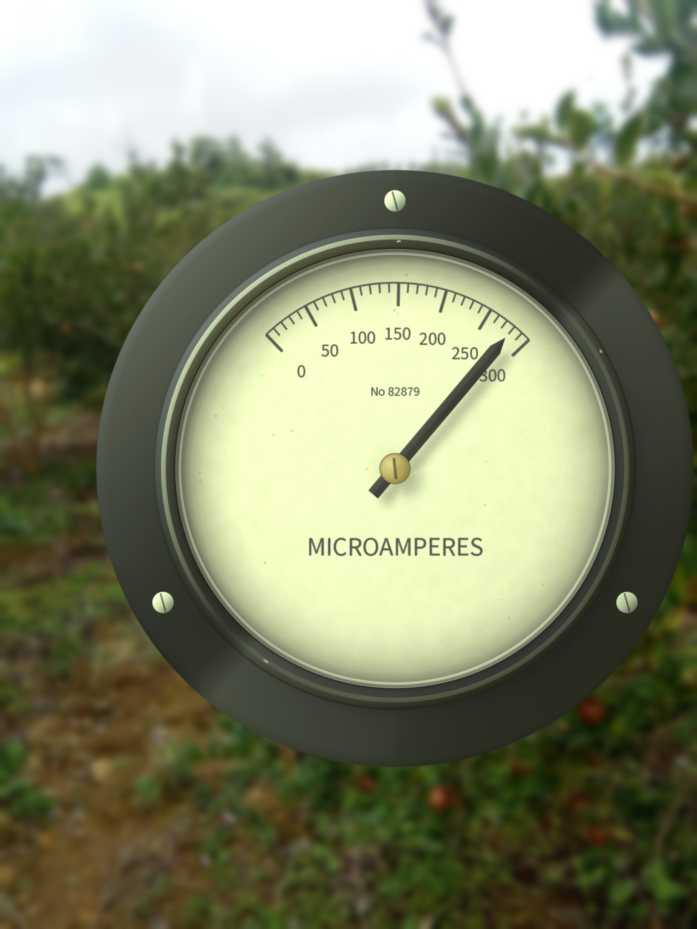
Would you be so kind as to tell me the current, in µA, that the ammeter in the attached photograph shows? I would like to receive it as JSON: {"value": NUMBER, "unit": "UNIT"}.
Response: {"value": 280, "unit": "µA"}
